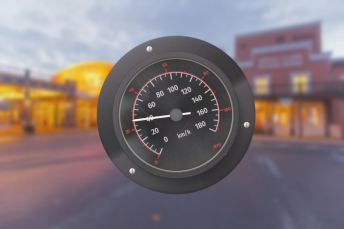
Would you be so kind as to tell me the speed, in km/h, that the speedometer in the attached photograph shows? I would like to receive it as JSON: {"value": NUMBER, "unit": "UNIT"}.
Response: {"value": 40, "unit": "km/h"}
